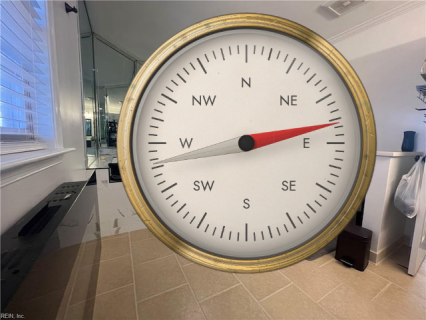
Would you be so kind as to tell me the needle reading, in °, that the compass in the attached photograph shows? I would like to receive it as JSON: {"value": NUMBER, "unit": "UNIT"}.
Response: {"value": 77.5, "unit": "°"}
